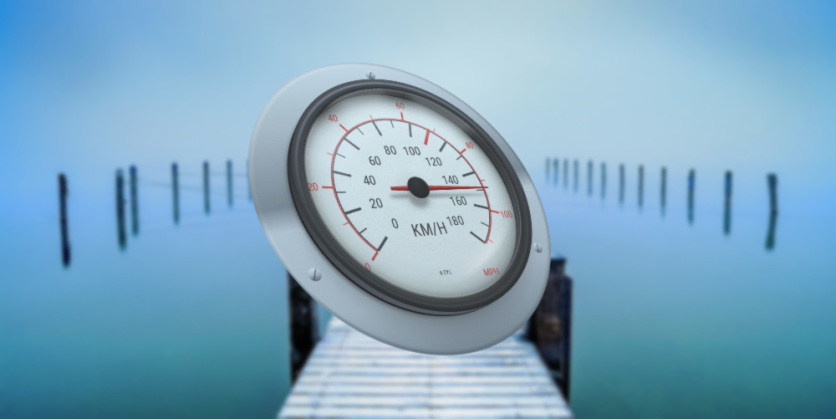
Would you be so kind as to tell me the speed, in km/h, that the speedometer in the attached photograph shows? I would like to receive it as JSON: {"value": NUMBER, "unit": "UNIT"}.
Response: {"value": 150, "unit": "km/h"}
